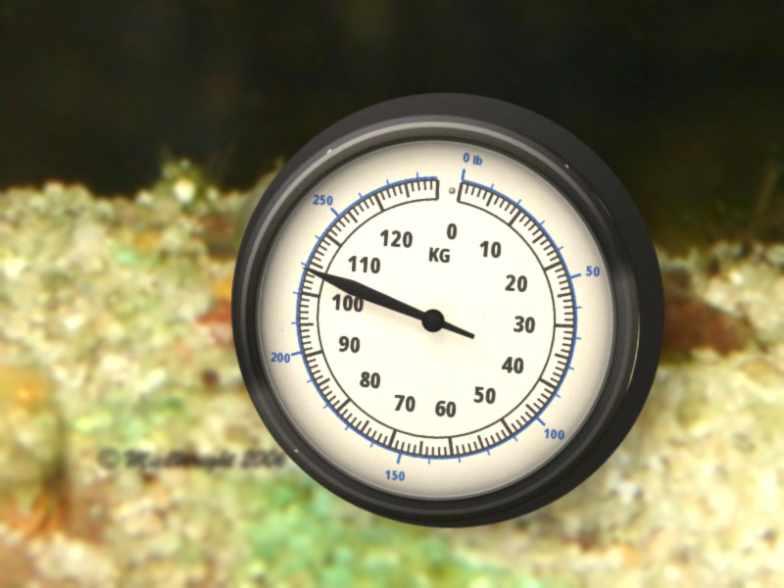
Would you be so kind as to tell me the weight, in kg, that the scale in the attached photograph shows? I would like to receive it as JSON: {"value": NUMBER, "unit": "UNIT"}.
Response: {"value": 104, "unit": "kg"}
